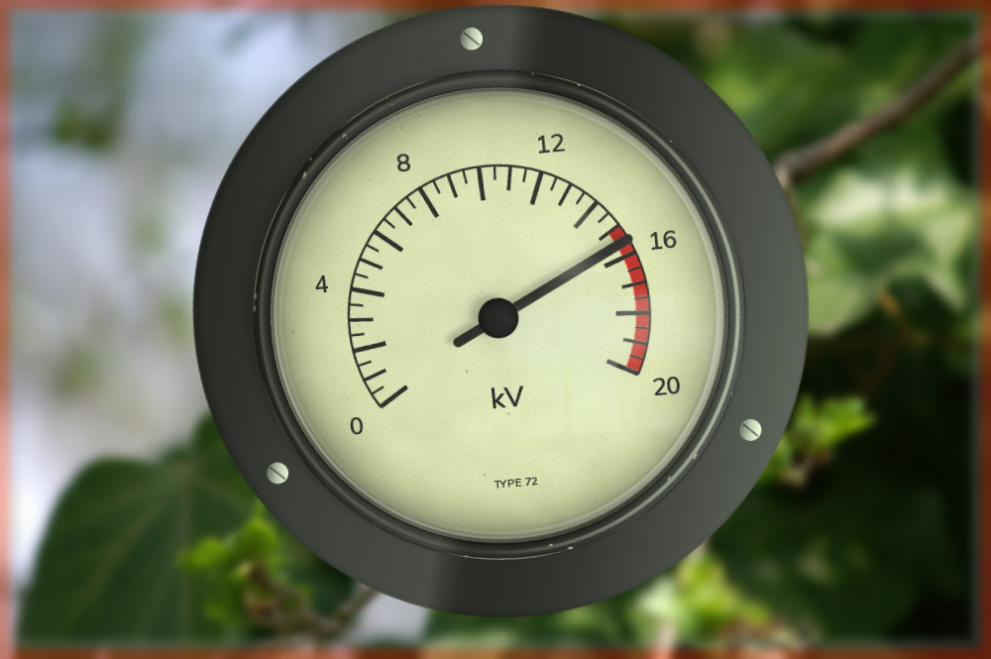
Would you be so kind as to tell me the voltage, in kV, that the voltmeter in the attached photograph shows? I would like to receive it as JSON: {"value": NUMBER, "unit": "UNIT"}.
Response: {"value": 15.5, "unit": "kV"}
